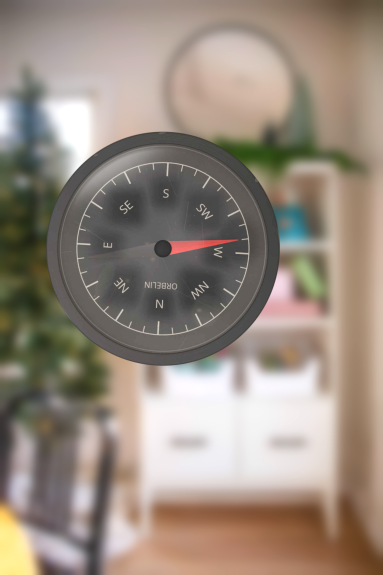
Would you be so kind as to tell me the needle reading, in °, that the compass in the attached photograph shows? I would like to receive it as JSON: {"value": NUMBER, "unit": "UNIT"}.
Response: {"value": 260, "unit": "°"}
